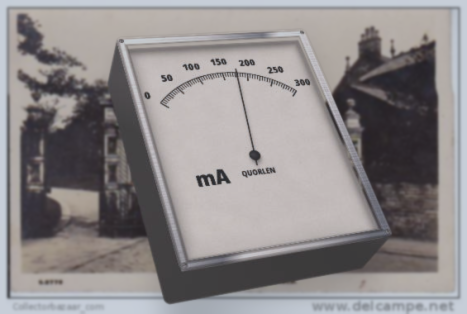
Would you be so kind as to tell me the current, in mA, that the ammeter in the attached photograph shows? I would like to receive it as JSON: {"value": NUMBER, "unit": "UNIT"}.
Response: {"value": 175, "unit": "mA"}
